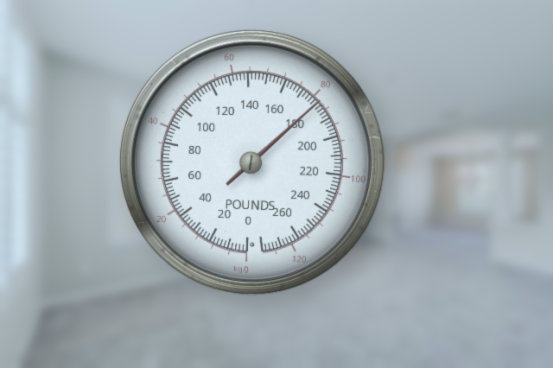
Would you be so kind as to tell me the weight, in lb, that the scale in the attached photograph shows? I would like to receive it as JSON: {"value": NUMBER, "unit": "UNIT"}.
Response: {"value": 180, "unit": "lb"}
